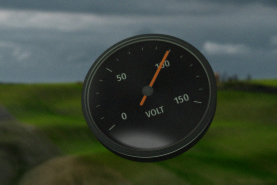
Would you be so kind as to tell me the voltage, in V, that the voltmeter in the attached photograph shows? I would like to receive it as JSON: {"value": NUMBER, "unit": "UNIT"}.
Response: {"value": 100, "unit": "V"}
